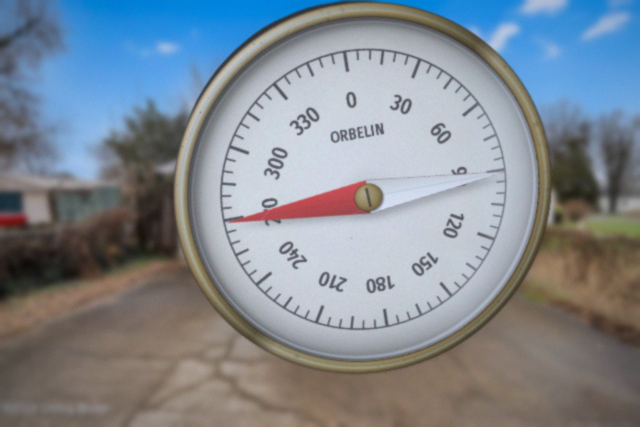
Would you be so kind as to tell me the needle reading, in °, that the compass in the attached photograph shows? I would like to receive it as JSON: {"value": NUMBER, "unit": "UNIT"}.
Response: {"value": 270, "unit": "°"}
